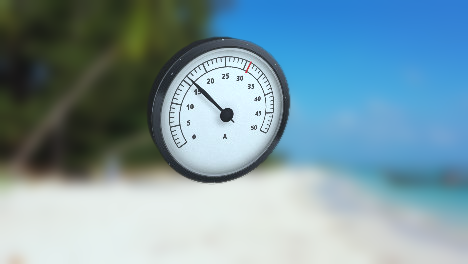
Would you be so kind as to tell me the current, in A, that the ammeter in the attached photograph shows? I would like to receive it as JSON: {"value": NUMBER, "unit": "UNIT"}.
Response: {"value": 16, "unit": "A"}
